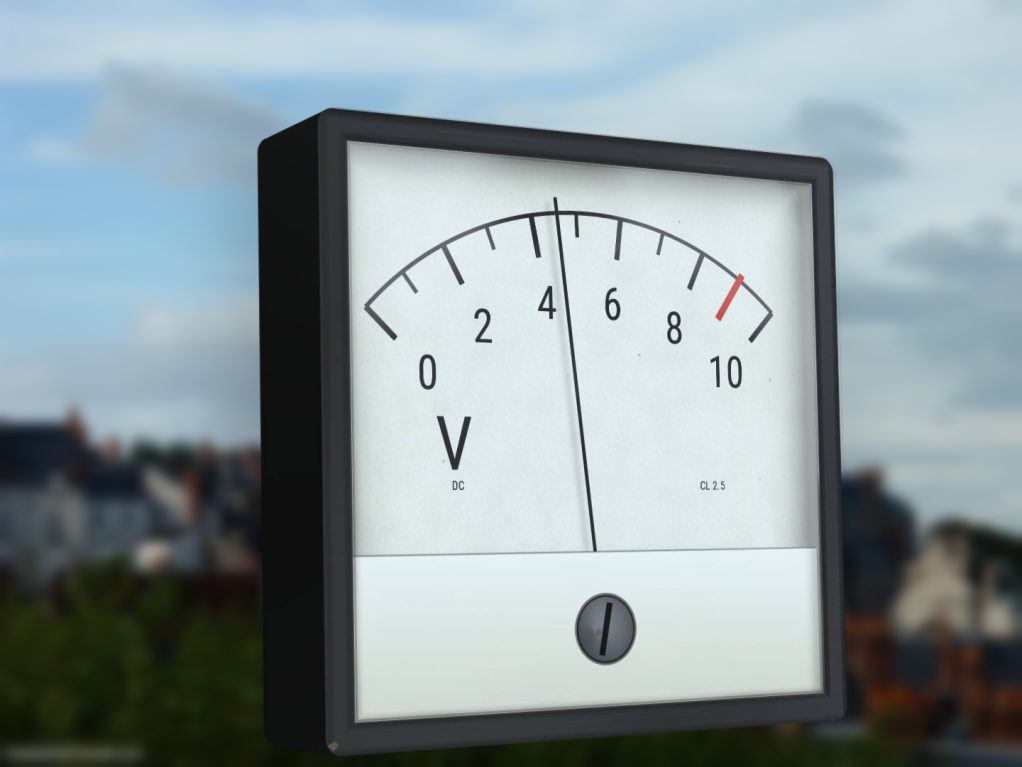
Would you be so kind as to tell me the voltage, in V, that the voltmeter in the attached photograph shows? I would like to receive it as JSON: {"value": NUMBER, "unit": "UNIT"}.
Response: {"value": 4.5, "unit": "V"}
